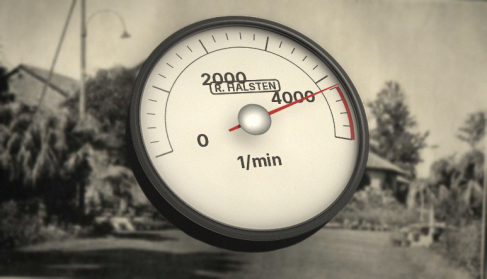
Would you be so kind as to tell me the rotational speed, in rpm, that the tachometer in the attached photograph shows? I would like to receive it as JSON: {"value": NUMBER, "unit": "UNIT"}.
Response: {"value": 4200, "unit": "rpm"}
